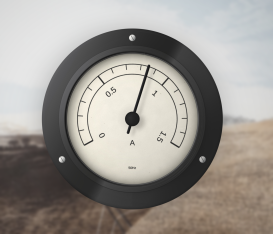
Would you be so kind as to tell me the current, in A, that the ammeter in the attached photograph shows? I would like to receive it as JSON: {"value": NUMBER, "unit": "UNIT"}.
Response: {"value": 0.85, "unit": "A"}
